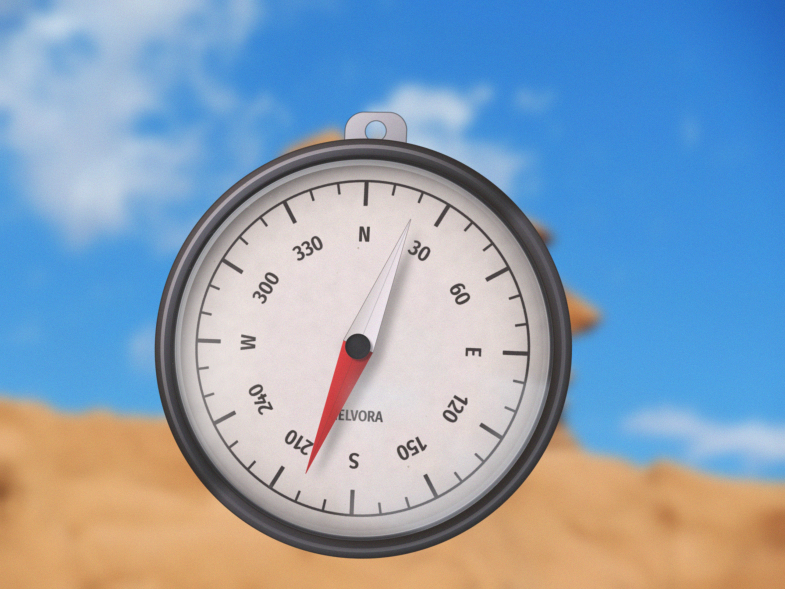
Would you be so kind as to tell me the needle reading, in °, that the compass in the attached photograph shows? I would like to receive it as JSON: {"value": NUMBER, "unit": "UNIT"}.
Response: {"value": 200, "unit": "°"}
